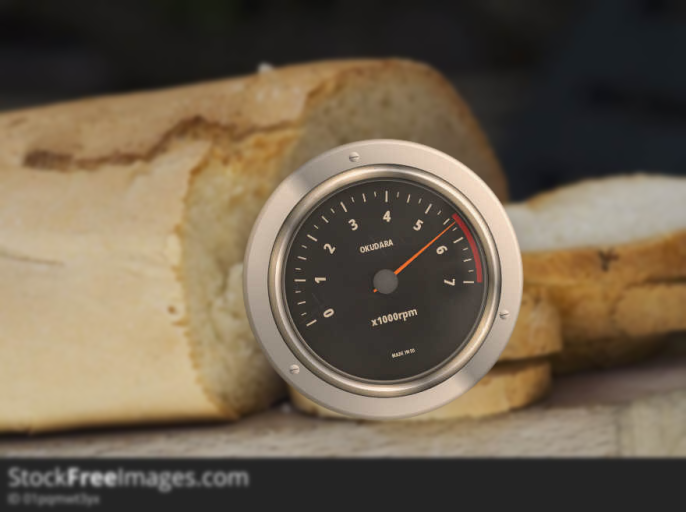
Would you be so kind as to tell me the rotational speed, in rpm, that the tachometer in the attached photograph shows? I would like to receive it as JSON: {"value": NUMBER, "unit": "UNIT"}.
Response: {"value": 5625, "unit": "rpm"}
